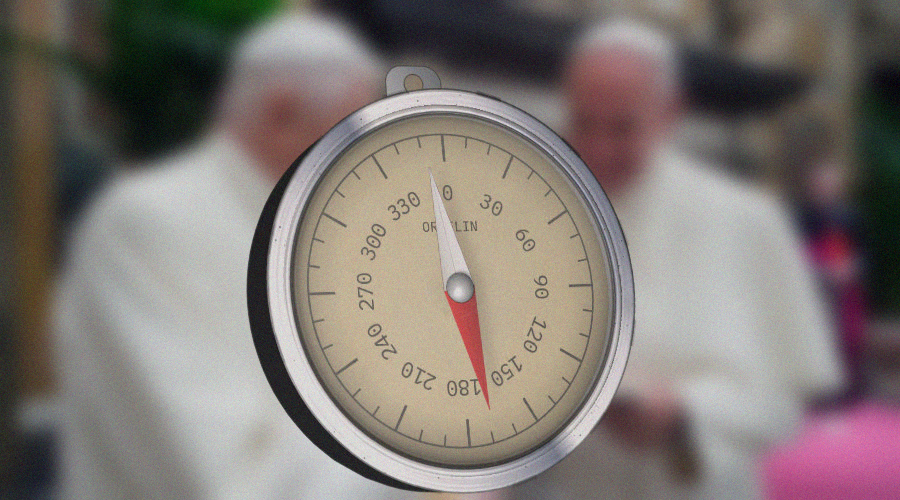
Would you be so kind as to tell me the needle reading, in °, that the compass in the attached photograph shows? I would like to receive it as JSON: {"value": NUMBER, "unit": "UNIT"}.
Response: {"value": 170, "unit": "°"}
